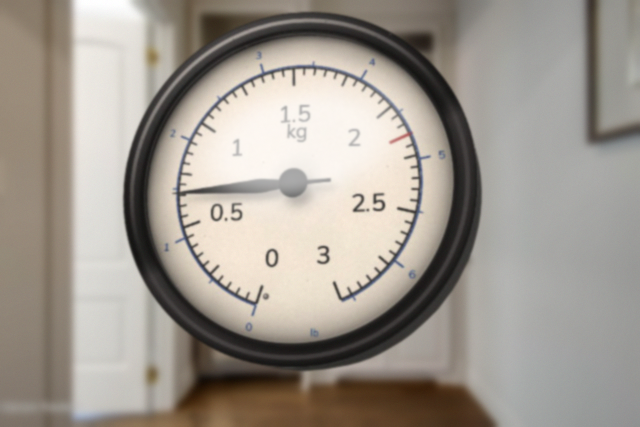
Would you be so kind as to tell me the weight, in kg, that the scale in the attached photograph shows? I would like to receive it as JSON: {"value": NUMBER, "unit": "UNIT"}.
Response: {"value": 0.65, "unit": "kg"}
